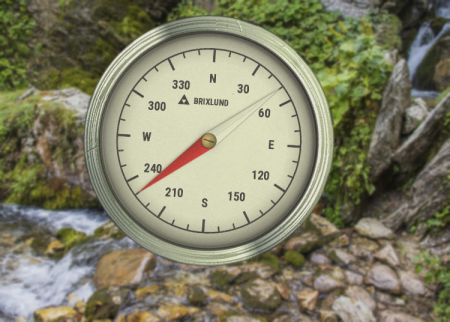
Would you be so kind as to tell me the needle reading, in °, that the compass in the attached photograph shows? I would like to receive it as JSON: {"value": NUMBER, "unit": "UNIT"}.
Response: {"value": 230, "unit": "°"}
